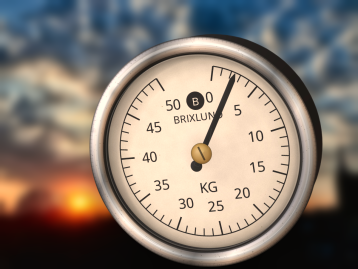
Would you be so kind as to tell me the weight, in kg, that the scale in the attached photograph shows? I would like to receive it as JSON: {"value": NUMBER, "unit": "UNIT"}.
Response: {"value": 2.5, "unit": "kg"}
